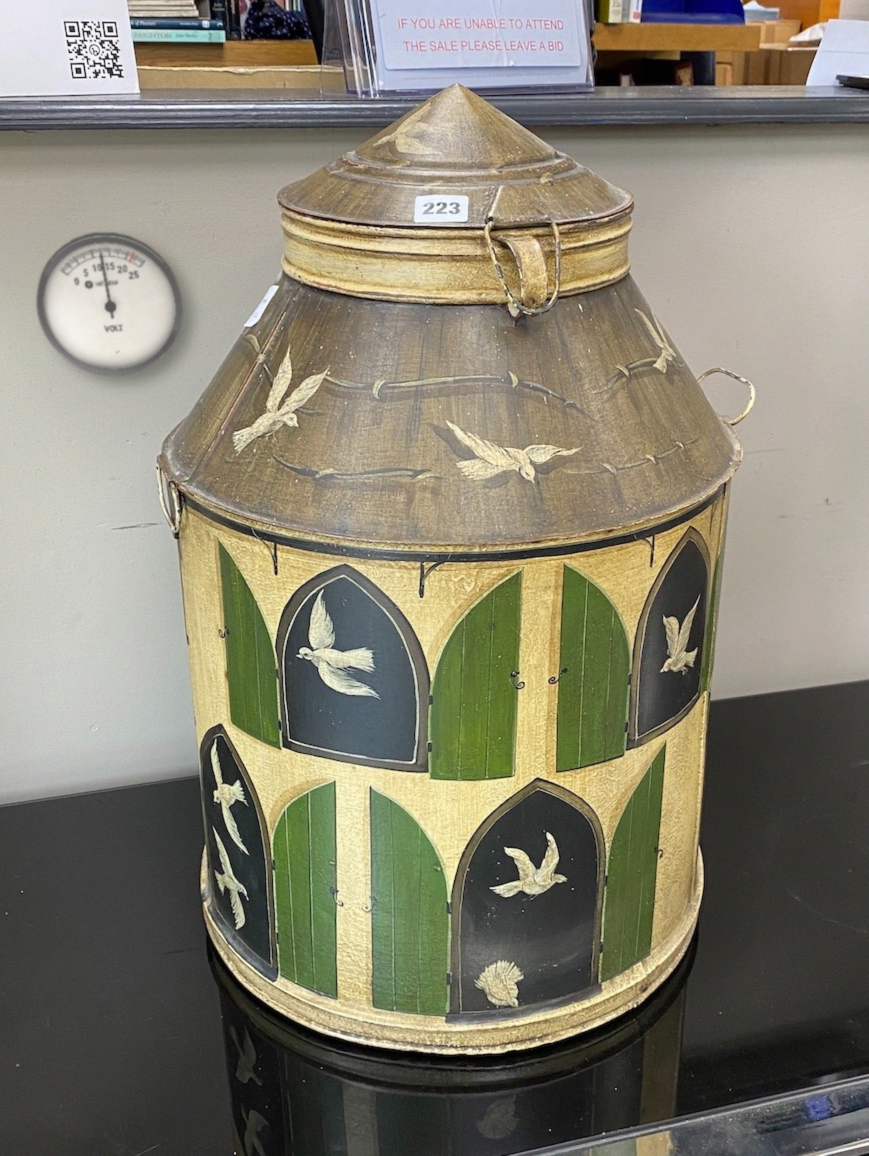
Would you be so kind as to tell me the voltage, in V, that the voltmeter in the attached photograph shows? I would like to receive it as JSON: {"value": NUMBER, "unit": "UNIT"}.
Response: {"value": 12.5, "unit": "V"}
